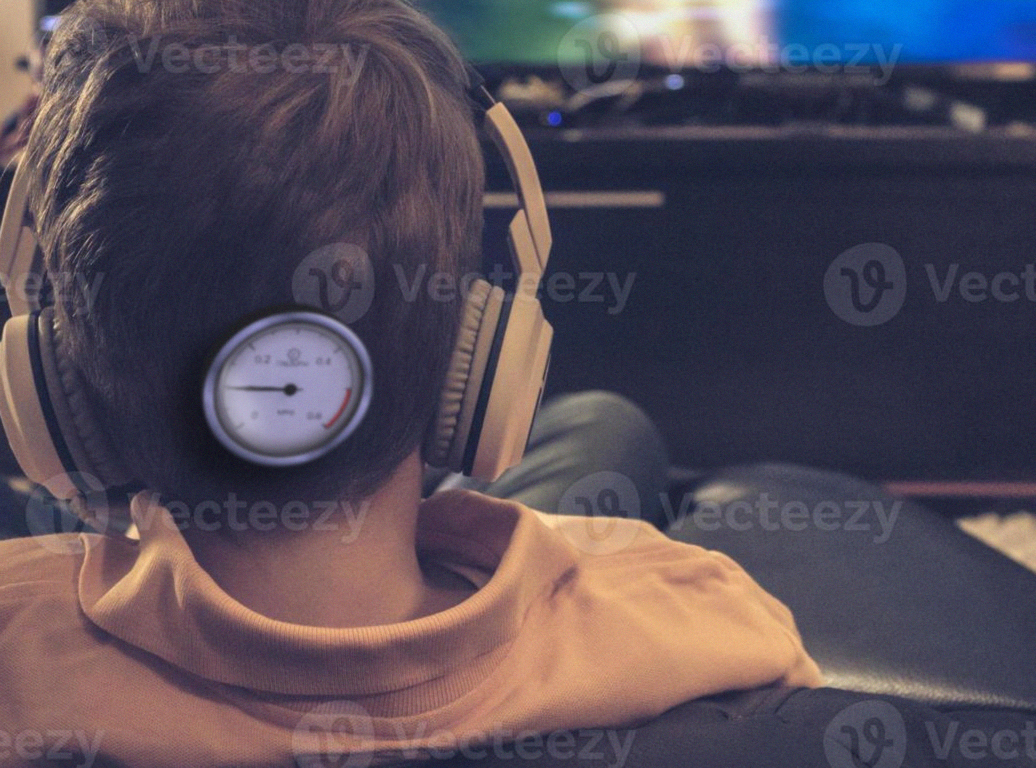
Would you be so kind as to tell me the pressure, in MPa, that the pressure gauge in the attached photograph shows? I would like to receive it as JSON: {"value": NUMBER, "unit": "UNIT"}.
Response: {"value": 0.1, "unit": "MPa"}
